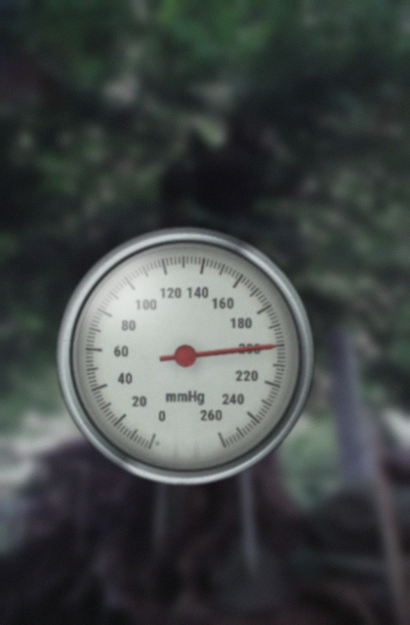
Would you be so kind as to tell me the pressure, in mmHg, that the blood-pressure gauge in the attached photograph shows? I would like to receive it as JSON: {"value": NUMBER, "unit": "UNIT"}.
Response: {"value": 200, "unit": "mmHg"}
